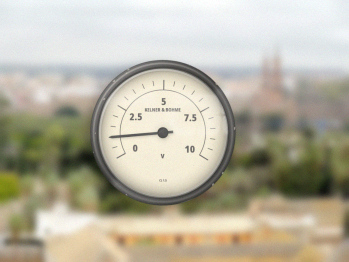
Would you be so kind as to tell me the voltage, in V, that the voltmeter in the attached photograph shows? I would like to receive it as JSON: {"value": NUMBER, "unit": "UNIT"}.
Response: {"value": 1, "unit": "V"}
